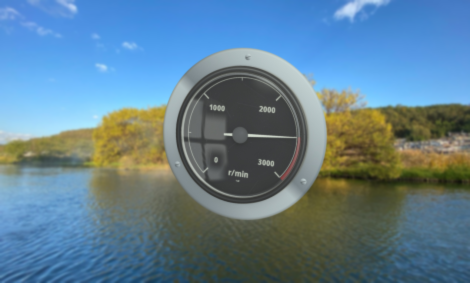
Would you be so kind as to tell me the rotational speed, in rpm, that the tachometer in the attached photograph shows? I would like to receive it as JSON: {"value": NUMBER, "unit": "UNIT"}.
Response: {"value": 2500, "unit": "rpm"}
